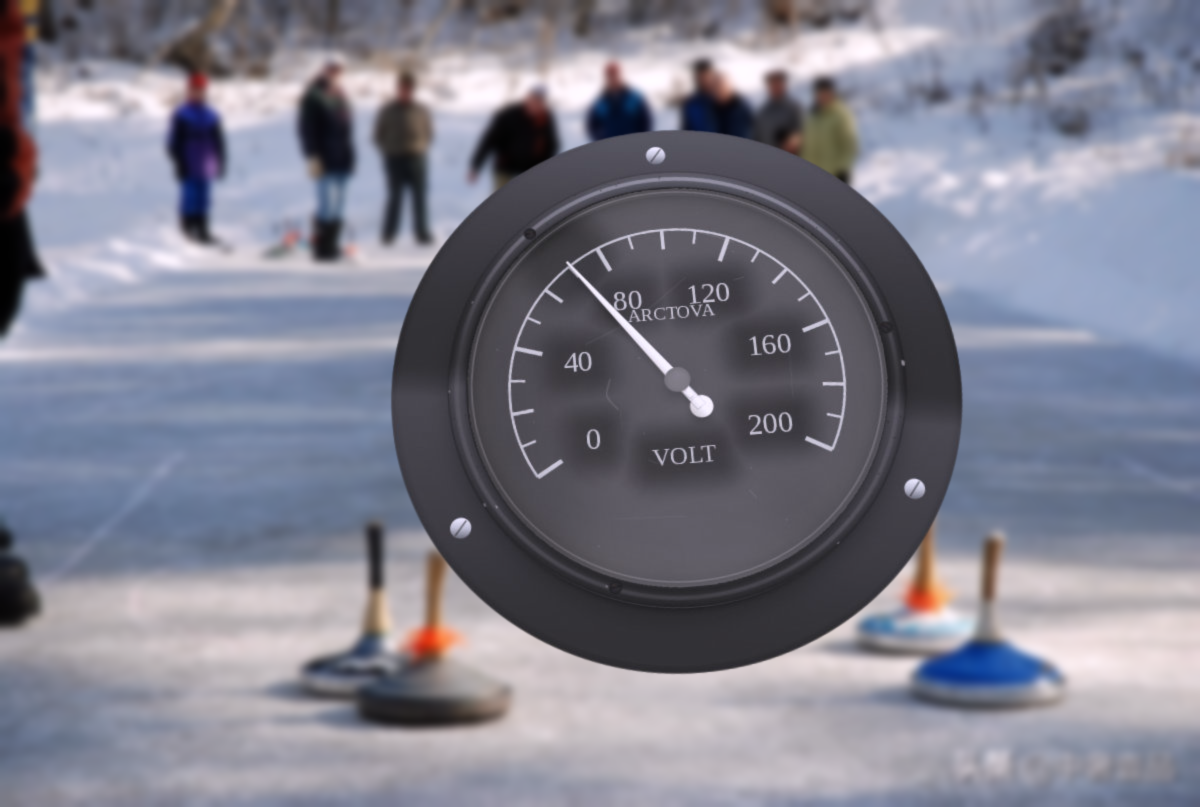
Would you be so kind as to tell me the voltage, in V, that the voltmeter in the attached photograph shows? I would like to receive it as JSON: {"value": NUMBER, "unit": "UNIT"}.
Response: {"value": 70, "unit": "V"}
